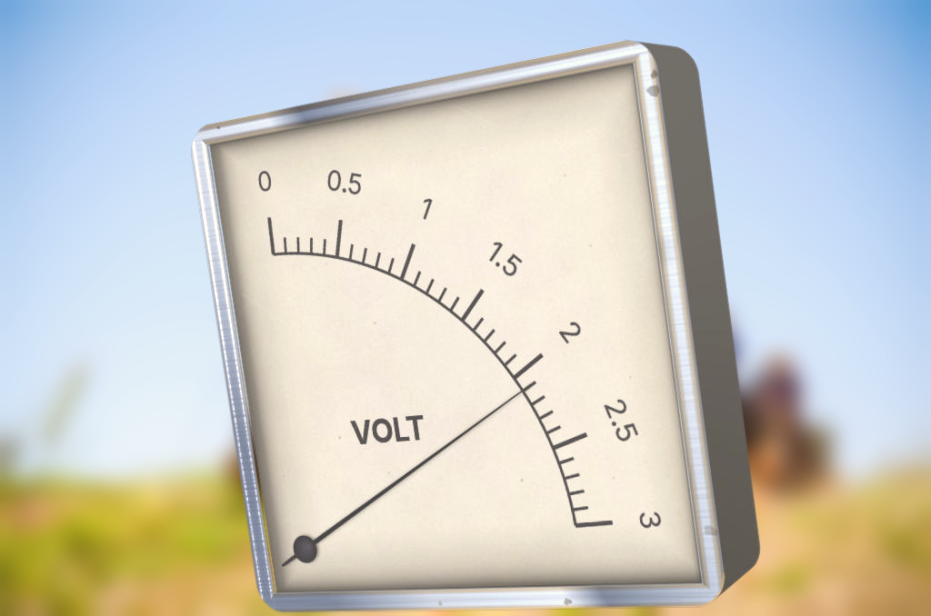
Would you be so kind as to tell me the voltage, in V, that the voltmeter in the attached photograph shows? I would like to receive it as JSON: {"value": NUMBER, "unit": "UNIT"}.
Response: {"value": 2.1, "unit": "V"}
